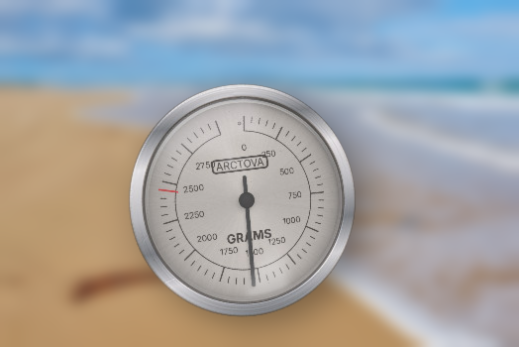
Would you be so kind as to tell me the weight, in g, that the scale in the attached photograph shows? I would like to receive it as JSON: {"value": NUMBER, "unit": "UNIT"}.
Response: {"value": 1550, "unit": "g"}
